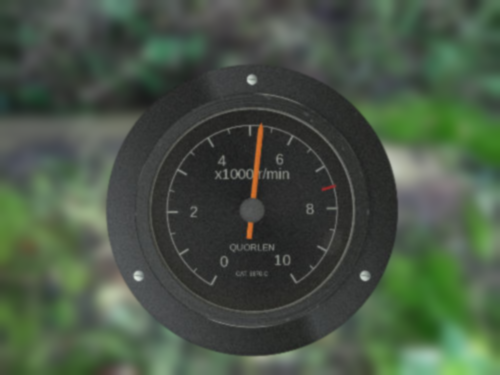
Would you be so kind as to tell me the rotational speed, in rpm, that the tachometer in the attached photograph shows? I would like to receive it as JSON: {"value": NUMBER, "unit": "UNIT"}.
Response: {"value": 5250, "unit": "rpm"}
